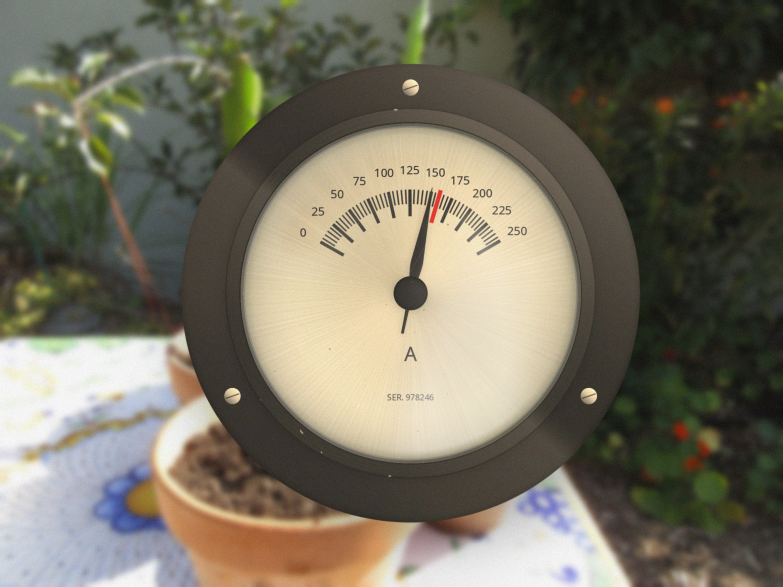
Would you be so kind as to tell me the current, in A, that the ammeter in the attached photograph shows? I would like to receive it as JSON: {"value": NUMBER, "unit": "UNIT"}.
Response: {"value": 150, "unit": "A"}
